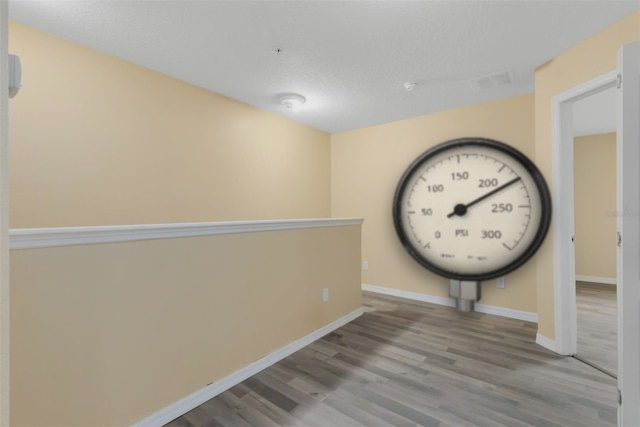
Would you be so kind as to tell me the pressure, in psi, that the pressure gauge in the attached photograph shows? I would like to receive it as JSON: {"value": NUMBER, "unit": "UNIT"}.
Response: {"value": 220, "unit": "psi"}
